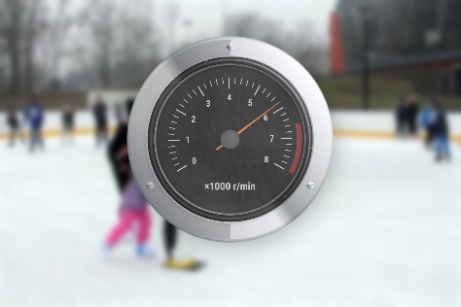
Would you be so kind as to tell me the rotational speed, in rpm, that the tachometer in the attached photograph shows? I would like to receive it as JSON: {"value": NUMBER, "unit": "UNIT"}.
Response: {"value": 5800, "unit": "rpm"}
